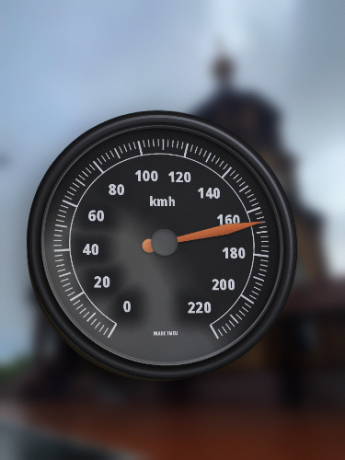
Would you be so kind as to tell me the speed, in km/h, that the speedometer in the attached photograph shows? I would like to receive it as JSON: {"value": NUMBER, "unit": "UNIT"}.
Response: {"value": 166, "unit": "km/h"}
